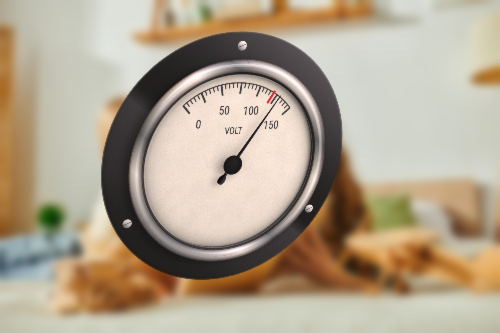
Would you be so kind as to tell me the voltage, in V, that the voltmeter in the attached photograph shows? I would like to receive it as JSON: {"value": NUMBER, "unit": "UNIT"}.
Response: {"value": 125, "unit": "V"}
